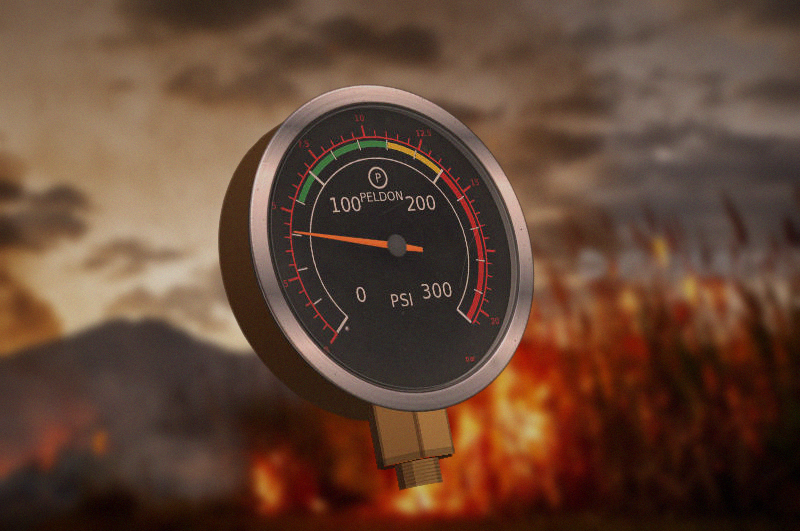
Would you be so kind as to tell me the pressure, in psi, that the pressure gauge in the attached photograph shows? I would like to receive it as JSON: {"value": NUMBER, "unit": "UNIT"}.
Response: {"value": 60, "unit": "psi"}
